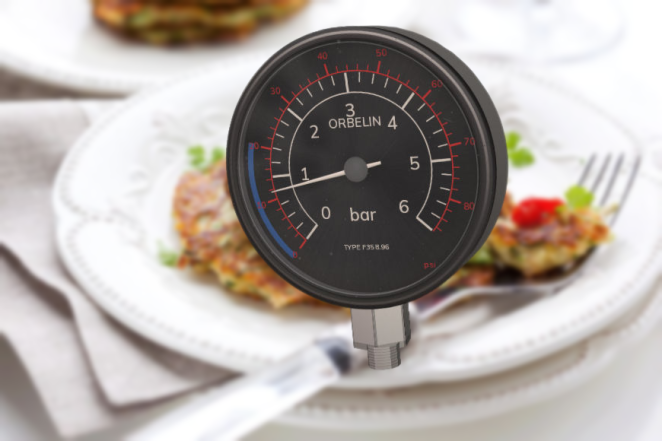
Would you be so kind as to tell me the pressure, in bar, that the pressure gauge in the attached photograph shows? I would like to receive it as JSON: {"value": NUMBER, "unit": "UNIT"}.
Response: {"value": 0.8, "unit": "bar"}
